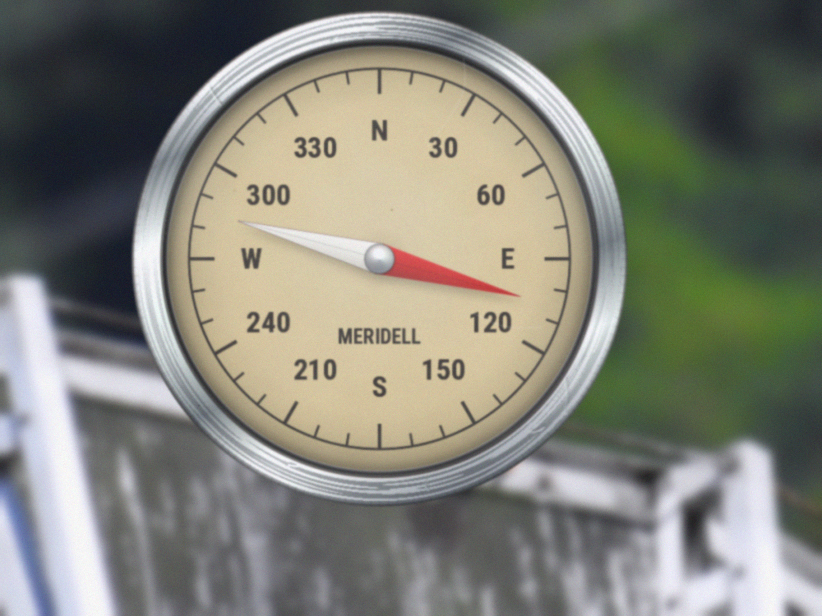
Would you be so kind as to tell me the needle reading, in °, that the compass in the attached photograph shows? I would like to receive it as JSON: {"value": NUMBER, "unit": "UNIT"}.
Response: {"value": 105, "unit": "°"}
